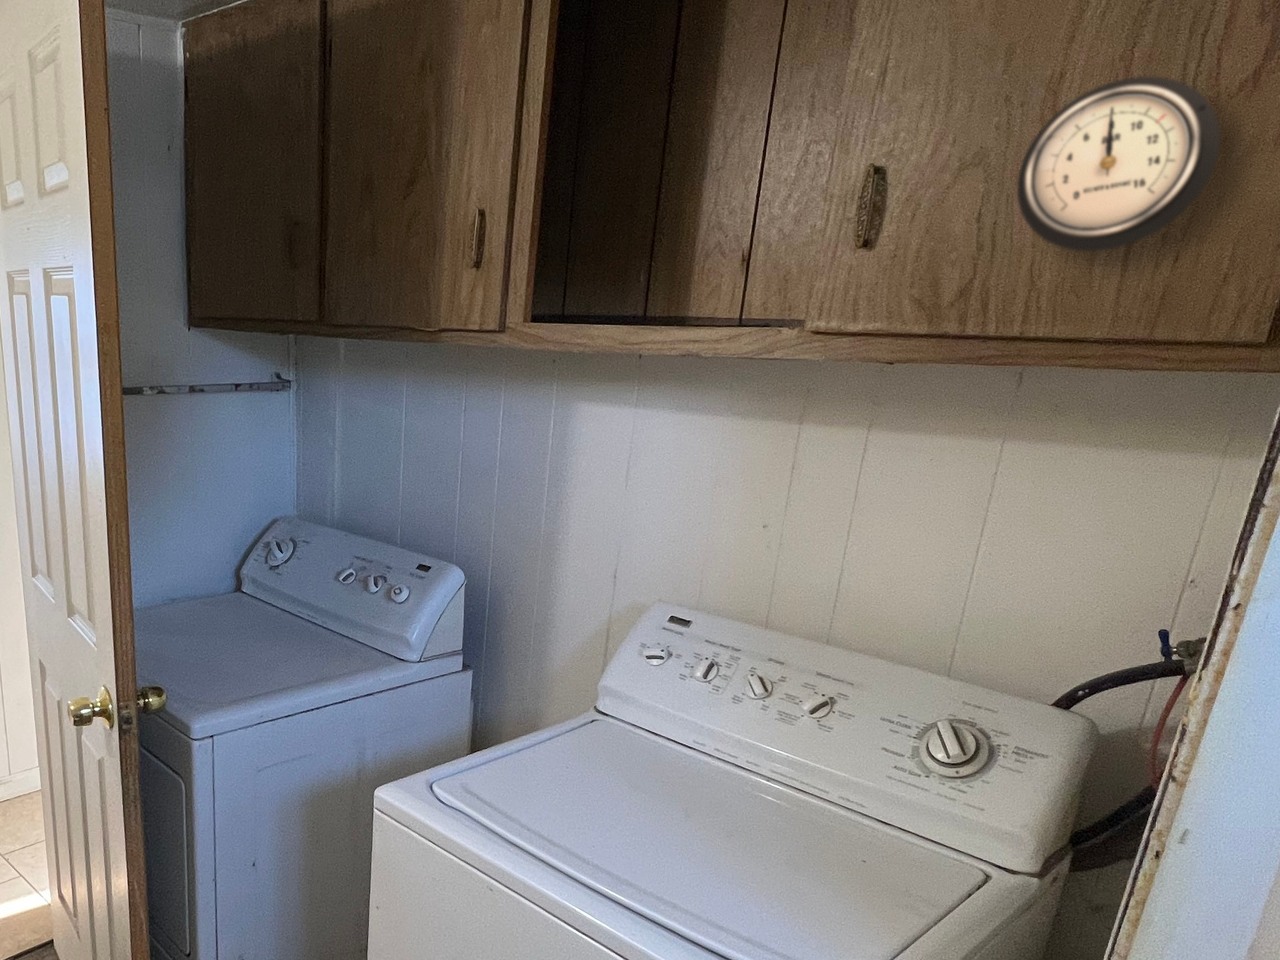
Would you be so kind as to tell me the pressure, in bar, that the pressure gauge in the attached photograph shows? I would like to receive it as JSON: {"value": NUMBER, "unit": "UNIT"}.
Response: {"value": 8, "unit": "bar"}
